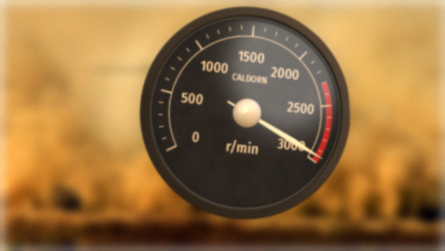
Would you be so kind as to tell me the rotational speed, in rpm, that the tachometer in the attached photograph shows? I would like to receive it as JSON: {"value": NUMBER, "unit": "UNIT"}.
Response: {"value": 2950, "unit": "rpm"}
